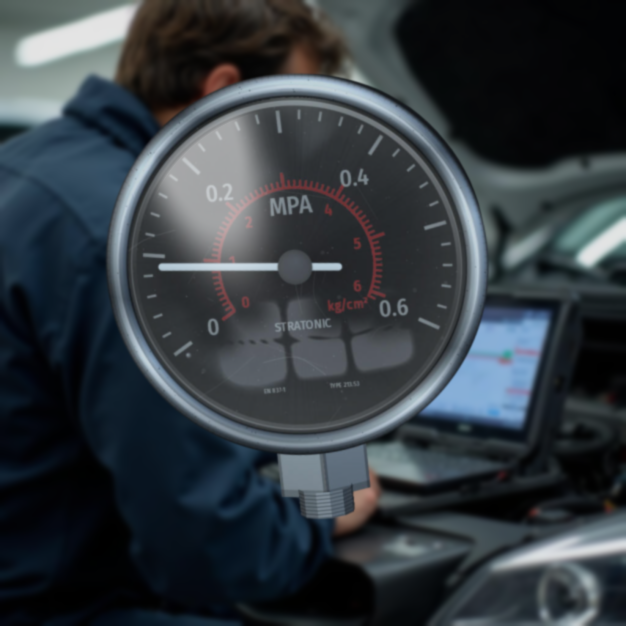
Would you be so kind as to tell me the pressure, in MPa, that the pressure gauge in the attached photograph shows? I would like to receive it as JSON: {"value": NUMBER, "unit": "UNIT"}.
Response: {"value": 0.09, "unit": "MPa"}
